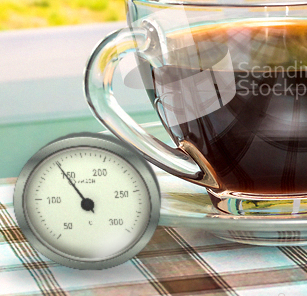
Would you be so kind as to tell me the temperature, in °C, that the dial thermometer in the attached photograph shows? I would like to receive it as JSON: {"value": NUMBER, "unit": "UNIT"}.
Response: {"value": 150, "unit": "°C"}
